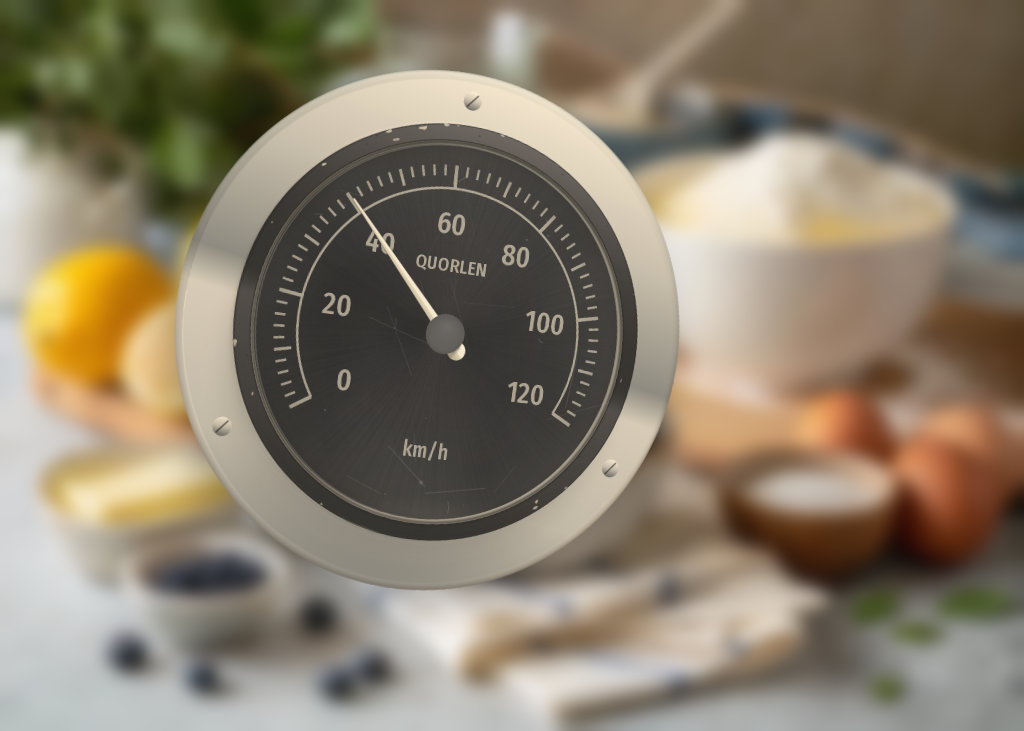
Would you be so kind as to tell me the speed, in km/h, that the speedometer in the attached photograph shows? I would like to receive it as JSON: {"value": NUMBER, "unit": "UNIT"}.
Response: {"value": 40, "unit": "km/h"}
